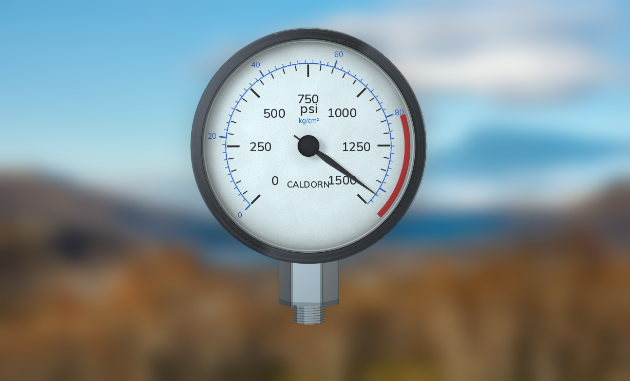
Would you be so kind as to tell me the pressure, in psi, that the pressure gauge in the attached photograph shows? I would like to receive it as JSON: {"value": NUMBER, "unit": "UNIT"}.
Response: {"value": 1450, "unit": "psi"}
